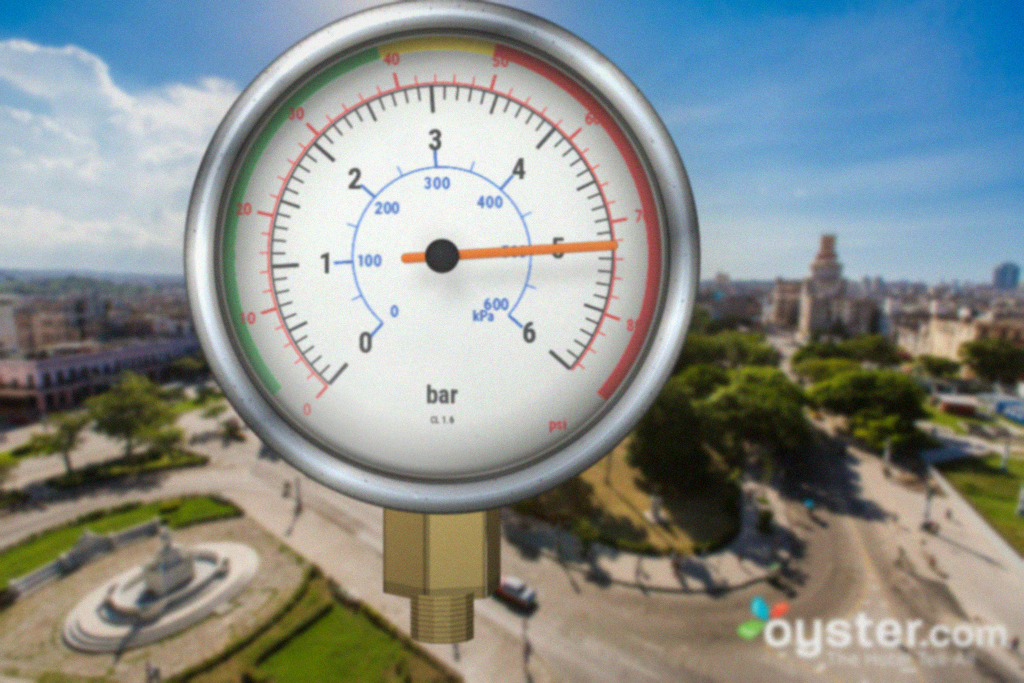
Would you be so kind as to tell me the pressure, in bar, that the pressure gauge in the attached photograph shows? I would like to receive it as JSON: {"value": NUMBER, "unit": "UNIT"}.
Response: {"value": 5, "unit": "bar"}
